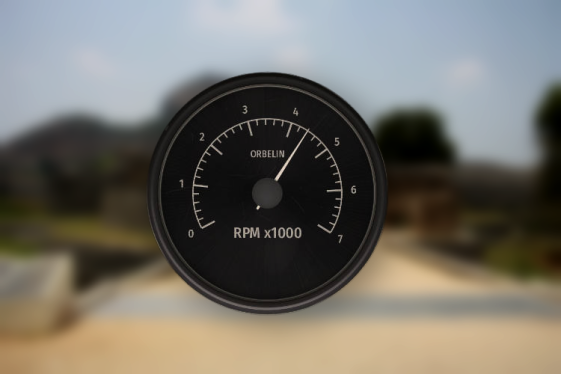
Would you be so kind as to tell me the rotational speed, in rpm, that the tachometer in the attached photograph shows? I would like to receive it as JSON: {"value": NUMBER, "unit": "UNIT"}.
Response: {"value": 4400, "unit": "rpm"}
